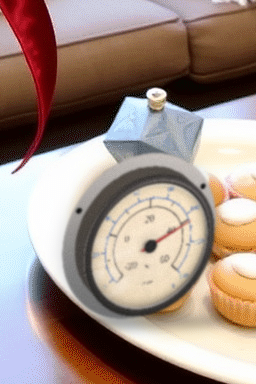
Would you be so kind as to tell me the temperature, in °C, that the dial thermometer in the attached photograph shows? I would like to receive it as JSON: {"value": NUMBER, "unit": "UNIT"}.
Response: {"value": 40, "unit": "°C"}
